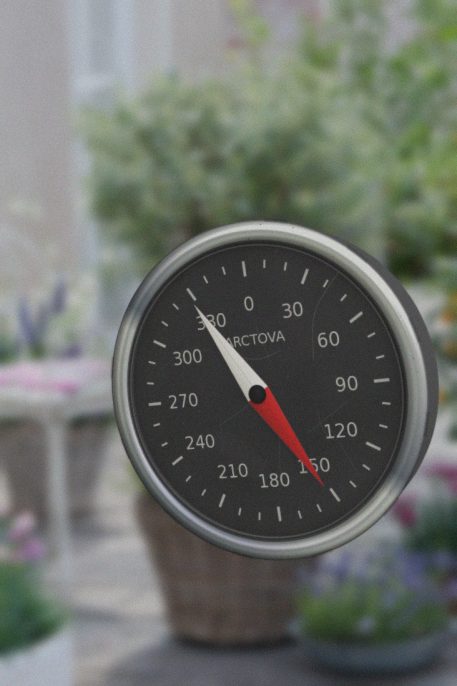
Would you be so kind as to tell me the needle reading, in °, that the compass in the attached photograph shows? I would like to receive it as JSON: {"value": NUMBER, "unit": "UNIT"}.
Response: {"value": 150, "unit": "°"}
